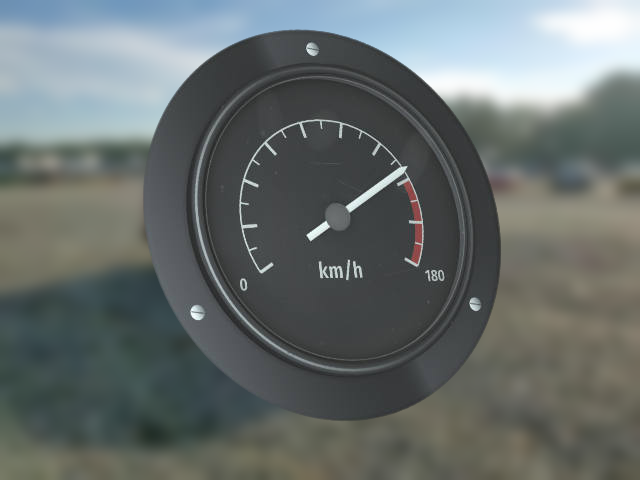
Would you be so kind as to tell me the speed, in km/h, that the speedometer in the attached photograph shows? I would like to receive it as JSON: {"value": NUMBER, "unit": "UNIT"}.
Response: {"value": 135, "unit": "km/h"}
